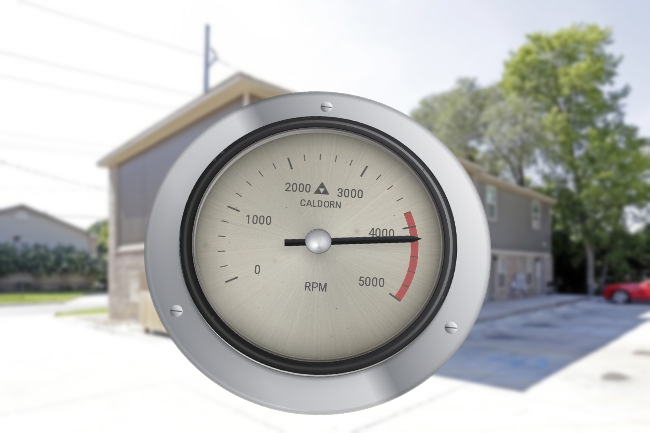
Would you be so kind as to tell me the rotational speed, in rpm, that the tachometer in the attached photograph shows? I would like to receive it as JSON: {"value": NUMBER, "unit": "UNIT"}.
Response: {"value": 4200, "unit": "rpm"}
